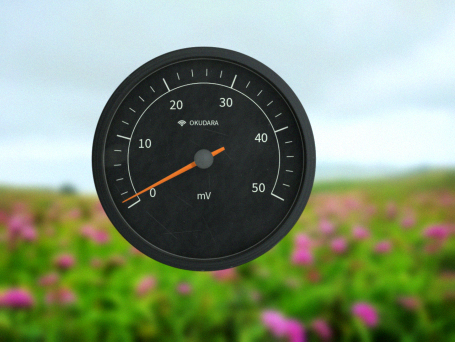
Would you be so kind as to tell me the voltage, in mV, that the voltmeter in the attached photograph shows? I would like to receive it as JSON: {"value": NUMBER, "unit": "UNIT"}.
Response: {"value": 1, "unit": "mV"}
